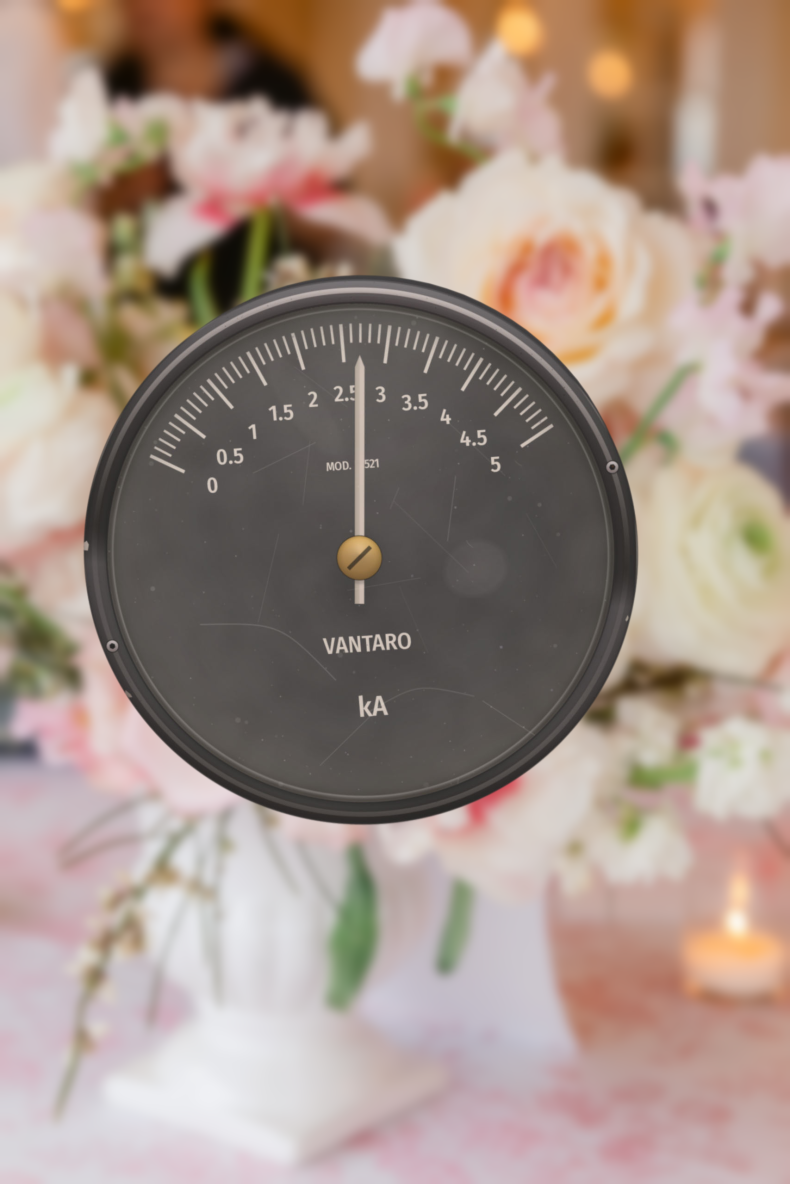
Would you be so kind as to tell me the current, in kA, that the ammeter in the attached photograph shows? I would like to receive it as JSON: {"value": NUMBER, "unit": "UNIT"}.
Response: {"value": 2.7, "unit": "kA"}
